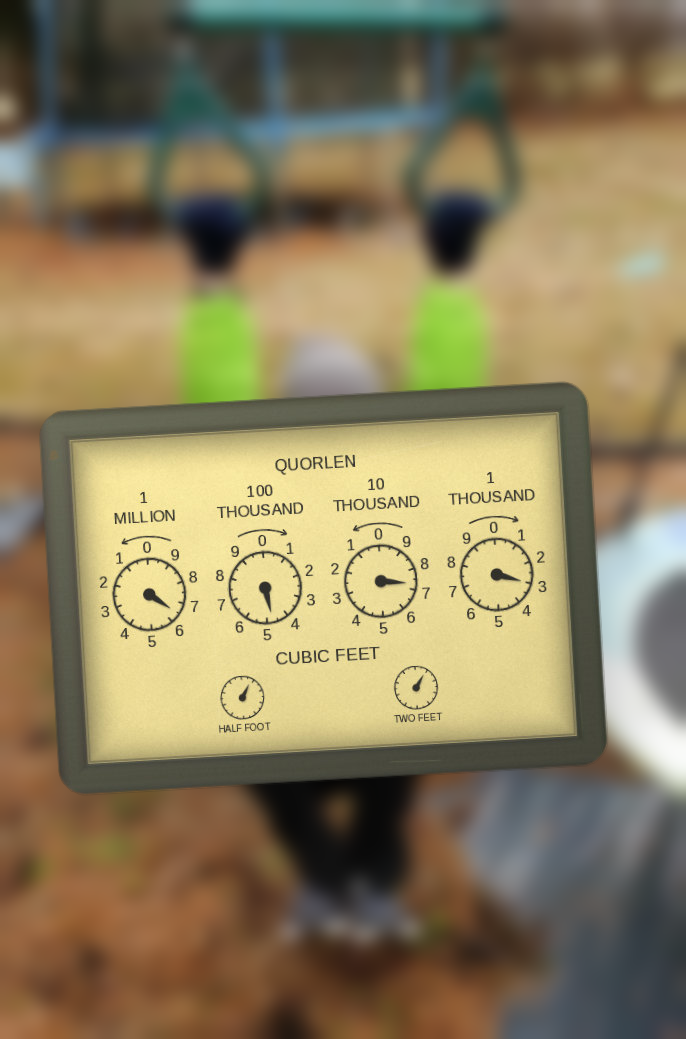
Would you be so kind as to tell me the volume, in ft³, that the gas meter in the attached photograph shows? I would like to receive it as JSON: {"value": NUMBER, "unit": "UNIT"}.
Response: {"value": 647300, "unit": "ft³"}
